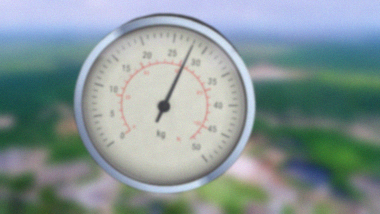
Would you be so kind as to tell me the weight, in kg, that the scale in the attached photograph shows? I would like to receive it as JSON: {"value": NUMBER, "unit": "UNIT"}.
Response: {"value": 28, "unit": "kg"}
